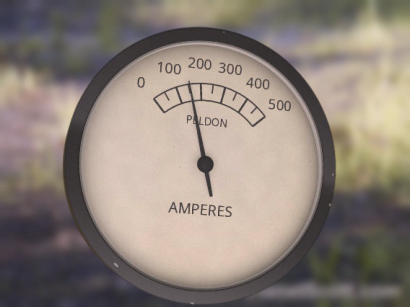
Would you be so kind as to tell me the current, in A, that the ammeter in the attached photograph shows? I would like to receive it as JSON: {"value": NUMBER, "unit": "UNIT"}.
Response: {"value": 150, "unit": "A"}
